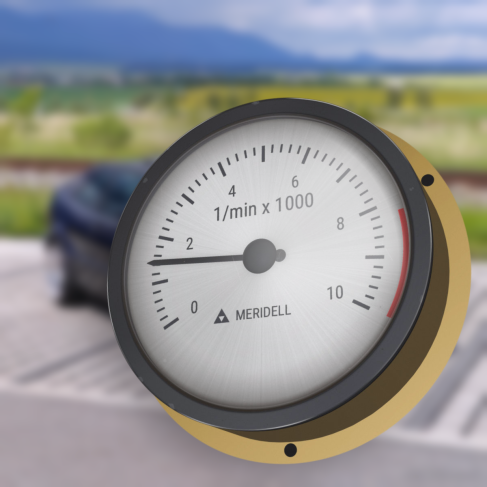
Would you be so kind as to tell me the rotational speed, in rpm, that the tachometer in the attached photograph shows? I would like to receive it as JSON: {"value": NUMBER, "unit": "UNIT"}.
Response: {"value": 1400, "unit": "rpm"}
